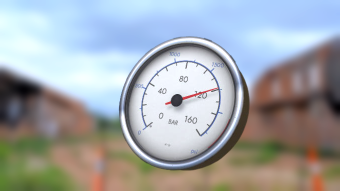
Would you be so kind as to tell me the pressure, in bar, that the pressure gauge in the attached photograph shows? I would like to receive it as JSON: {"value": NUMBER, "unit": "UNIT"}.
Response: {"value": 120, "unit": "bar"}
